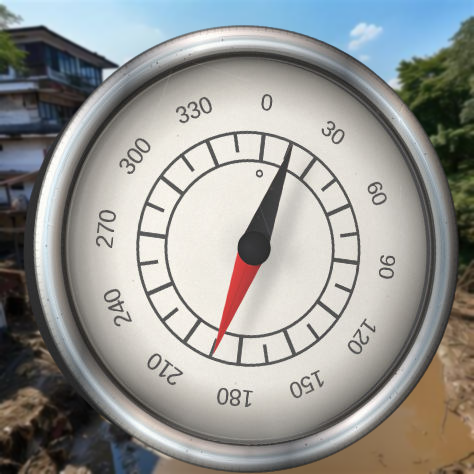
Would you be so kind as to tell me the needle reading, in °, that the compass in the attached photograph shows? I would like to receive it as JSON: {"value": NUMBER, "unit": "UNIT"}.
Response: {"value": 195, "unit": "°"}
